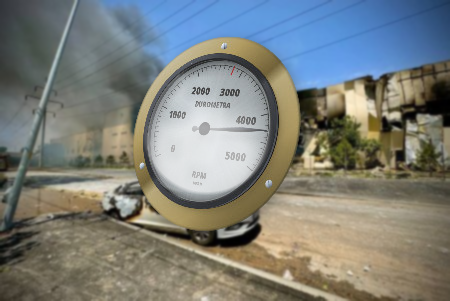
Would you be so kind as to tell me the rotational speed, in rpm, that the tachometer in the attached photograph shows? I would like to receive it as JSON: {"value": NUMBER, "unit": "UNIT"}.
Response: {"value": 4300, "unit": "rpm"}
